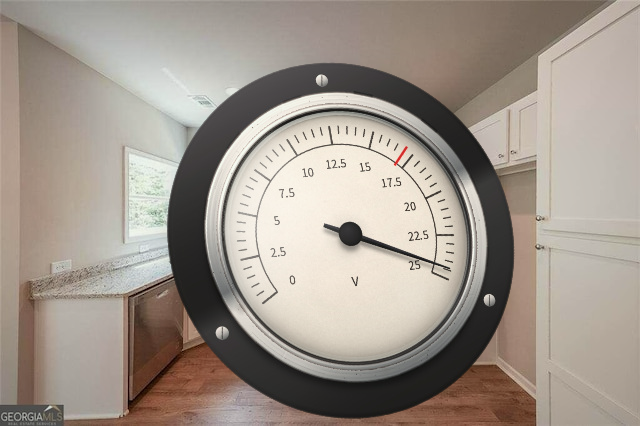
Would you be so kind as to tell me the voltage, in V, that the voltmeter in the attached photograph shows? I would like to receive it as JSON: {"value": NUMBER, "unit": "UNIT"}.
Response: {"value": 24.5, "unit": "V"}
